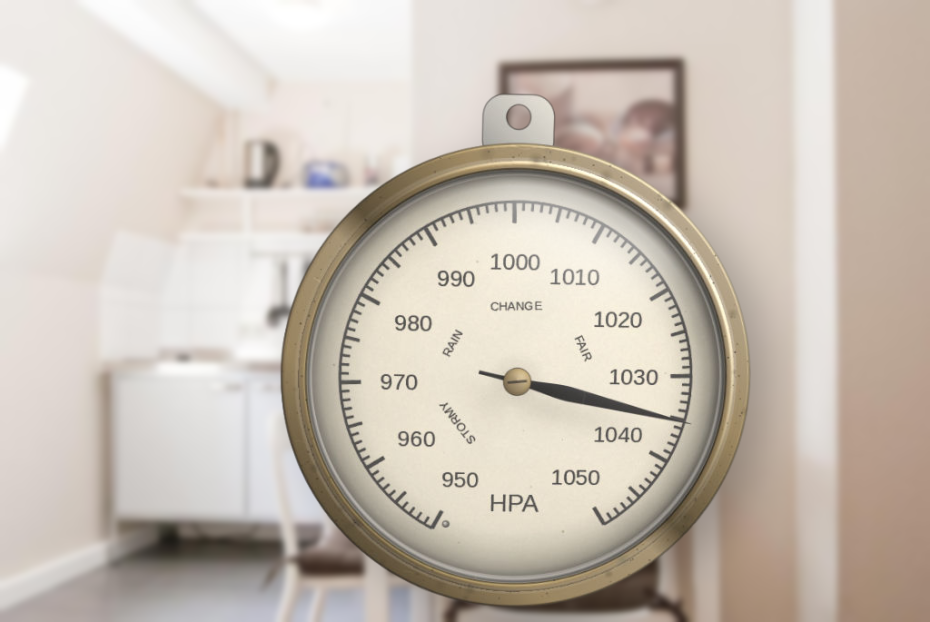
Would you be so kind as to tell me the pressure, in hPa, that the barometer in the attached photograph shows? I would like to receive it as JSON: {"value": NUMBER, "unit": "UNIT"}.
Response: {"value": 1035, "unit": "hPa"}
